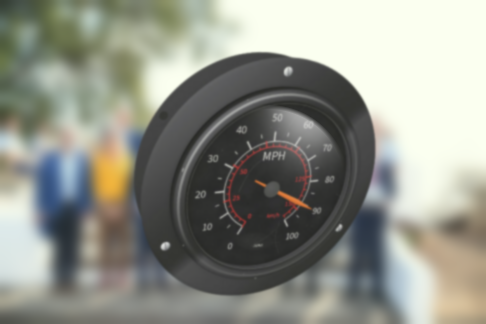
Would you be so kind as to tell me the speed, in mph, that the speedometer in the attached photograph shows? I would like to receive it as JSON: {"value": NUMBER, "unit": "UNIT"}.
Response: {"value": 90, "unit": "mph"}
